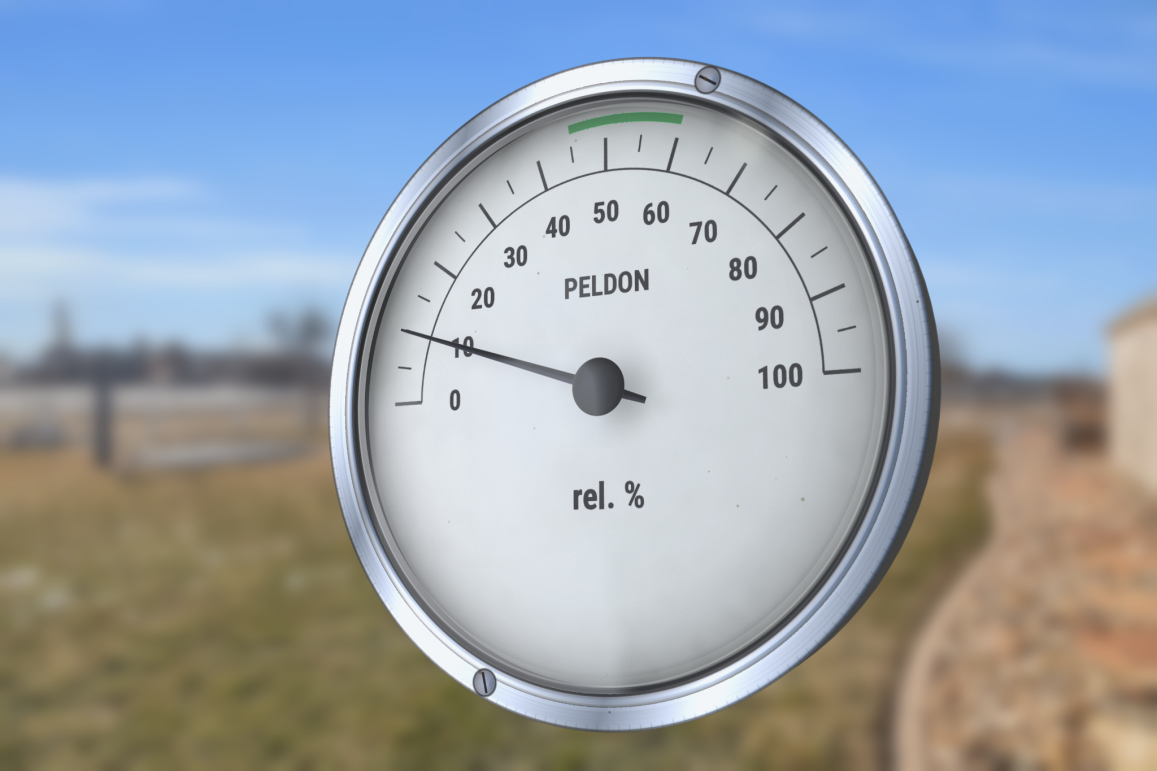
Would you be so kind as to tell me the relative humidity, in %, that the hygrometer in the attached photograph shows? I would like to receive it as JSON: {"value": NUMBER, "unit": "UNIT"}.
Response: {"value": 10, "unit": "%"}
